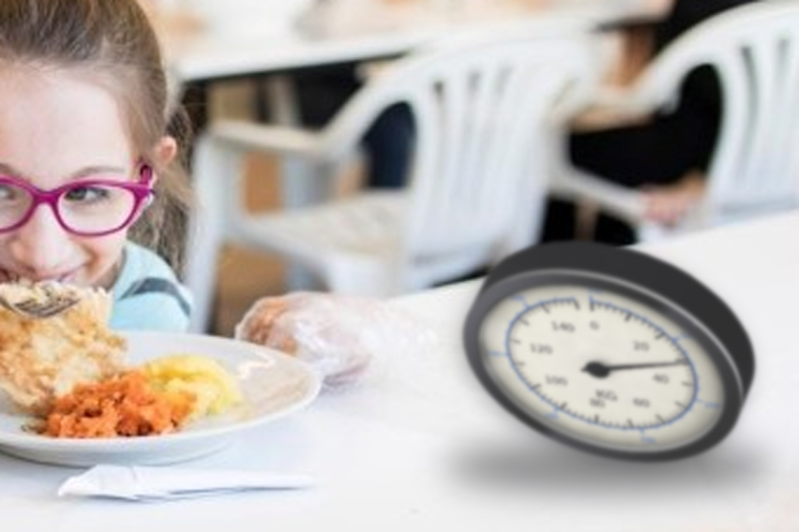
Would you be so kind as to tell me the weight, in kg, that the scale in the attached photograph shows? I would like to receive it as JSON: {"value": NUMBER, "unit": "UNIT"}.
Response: {"value": 30, "unit": "kg"}
